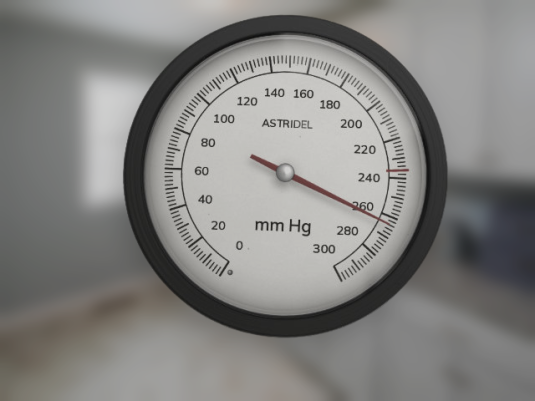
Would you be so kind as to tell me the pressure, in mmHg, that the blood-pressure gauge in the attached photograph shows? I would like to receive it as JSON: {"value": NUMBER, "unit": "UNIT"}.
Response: {"value": 264, "unit": "mmHg"}
